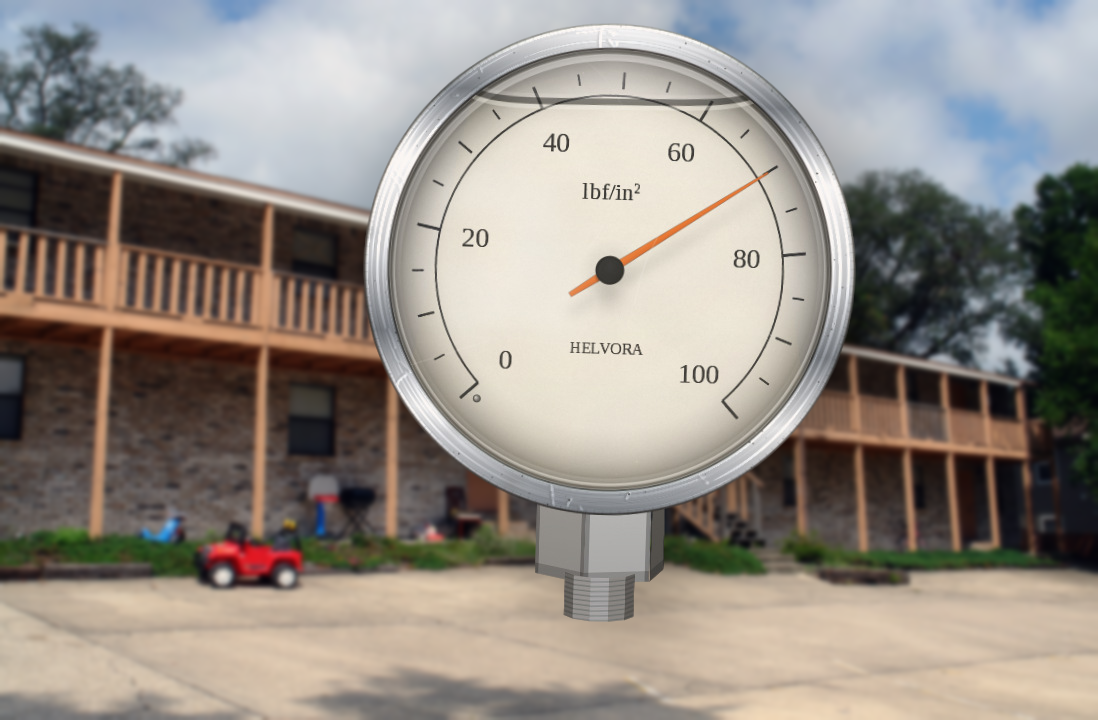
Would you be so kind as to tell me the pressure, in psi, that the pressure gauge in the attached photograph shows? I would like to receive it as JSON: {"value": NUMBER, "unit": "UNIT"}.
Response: {"value": 70, "unit": "psi"}
